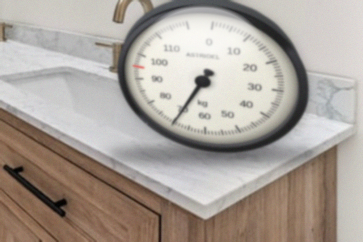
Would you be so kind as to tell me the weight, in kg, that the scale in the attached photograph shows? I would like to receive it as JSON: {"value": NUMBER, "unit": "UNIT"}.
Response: {"value": 70, "unit": "kg"}
